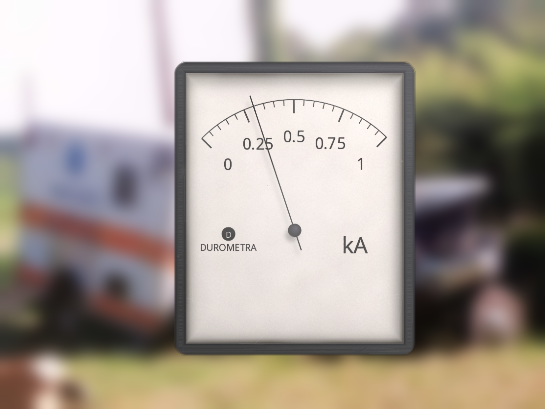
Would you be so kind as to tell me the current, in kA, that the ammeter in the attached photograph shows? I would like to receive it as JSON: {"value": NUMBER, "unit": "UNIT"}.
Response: {"value": 0.3, "unit": "kA"}
